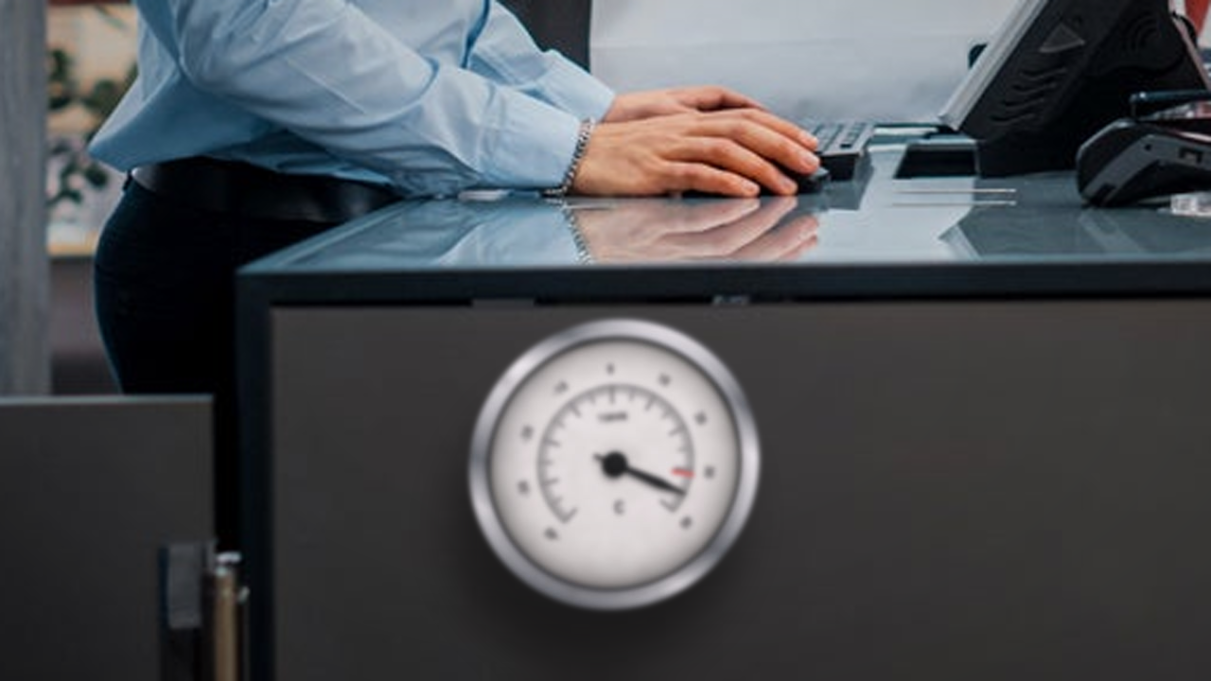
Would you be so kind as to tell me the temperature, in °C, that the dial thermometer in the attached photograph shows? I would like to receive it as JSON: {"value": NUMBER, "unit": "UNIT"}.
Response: {"value": 35, "unit": "°C"}
